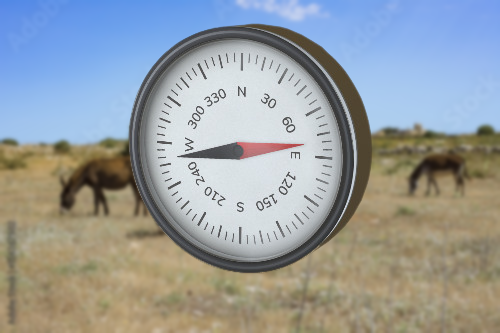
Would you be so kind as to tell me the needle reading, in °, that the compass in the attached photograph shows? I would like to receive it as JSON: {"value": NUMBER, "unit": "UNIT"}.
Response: {"value": 80, "unit": "°"}
